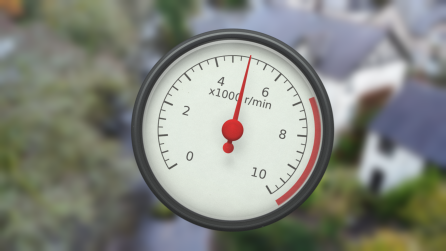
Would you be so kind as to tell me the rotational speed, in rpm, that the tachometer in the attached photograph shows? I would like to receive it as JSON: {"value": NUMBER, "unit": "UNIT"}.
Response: {"value": 5000, "unit": "rpm"}
